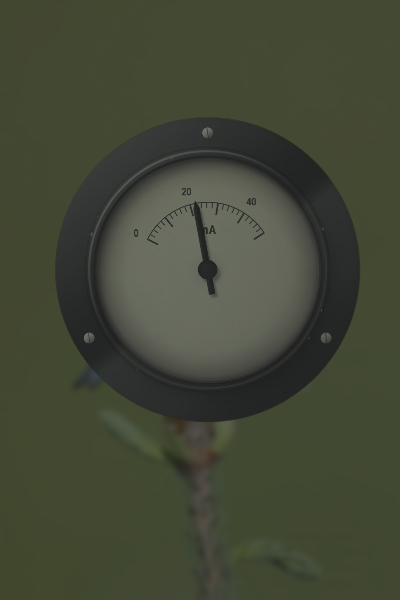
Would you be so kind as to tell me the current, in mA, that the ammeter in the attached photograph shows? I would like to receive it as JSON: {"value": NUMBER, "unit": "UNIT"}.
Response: {"value": 22, "unit": "mA"}
